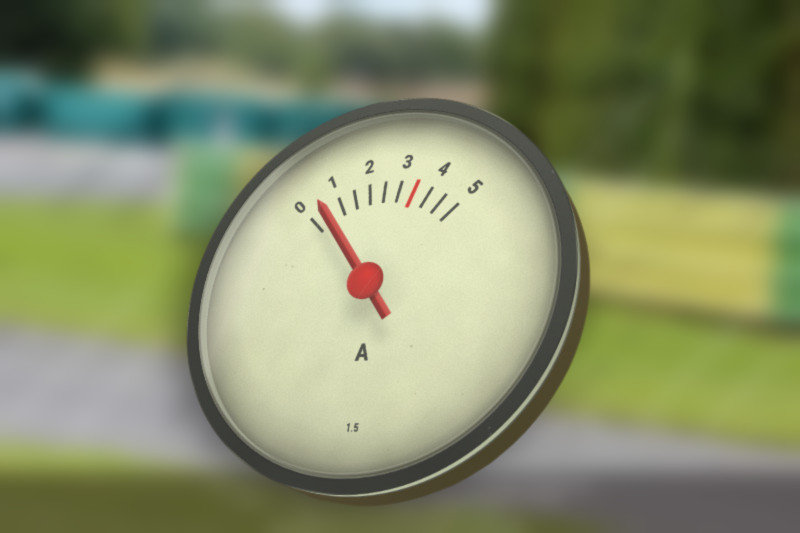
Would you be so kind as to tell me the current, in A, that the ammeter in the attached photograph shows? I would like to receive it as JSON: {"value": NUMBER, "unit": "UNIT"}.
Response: {"value": 0.5, "unit": "A"}
